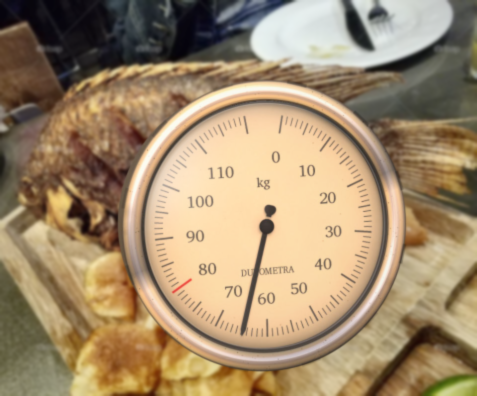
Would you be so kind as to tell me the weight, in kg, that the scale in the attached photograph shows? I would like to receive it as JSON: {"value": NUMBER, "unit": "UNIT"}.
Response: {"value": 65, "unit": "kg"}
